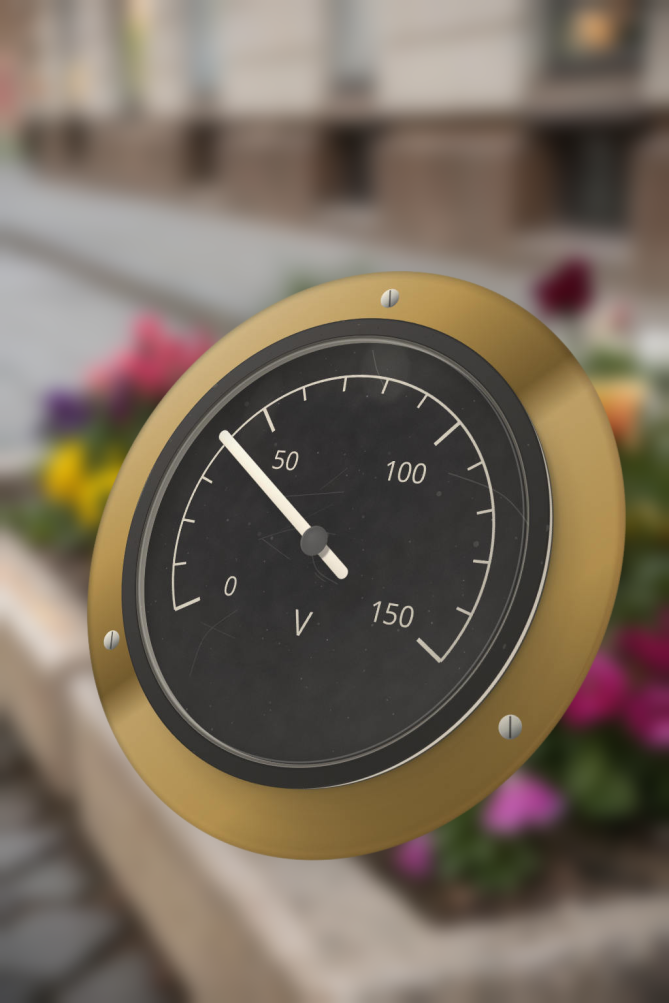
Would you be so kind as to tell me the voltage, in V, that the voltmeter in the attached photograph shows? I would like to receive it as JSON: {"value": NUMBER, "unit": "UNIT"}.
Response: {"value": 40, "unit": "V"}
